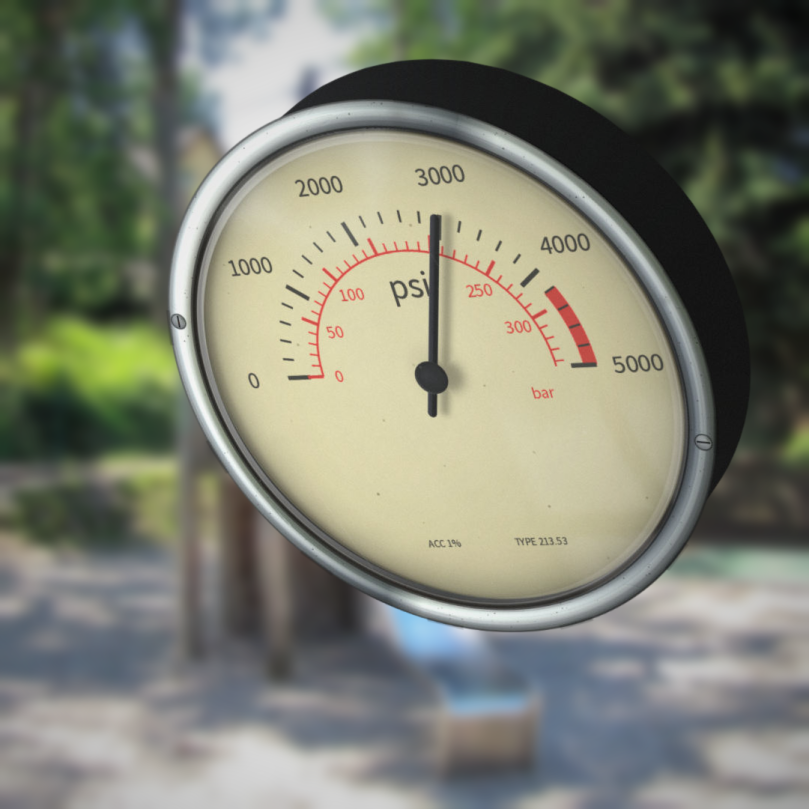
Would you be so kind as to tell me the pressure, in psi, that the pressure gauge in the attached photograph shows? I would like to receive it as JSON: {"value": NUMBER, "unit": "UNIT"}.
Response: {"value": 3000, "unit": "psi"}
